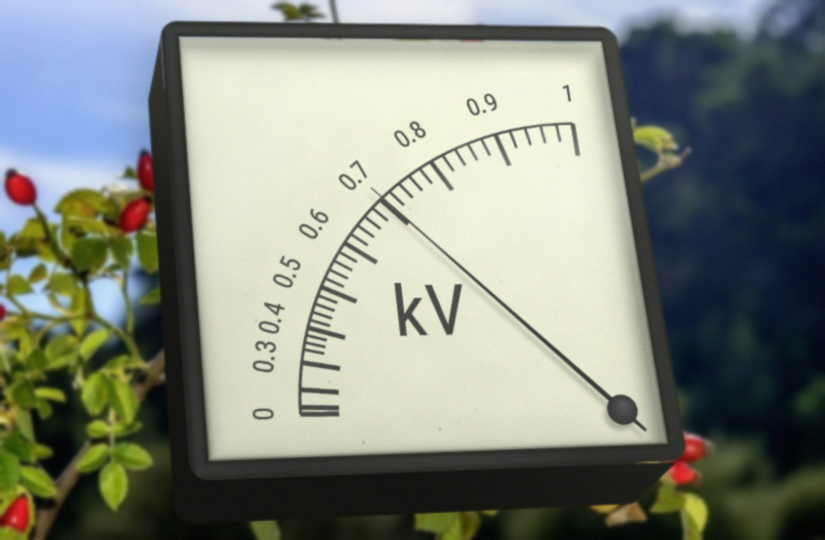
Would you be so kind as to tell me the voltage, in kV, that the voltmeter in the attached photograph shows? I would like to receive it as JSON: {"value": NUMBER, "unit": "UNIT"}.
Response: {"value": 0.7, "unit": "kV"}
